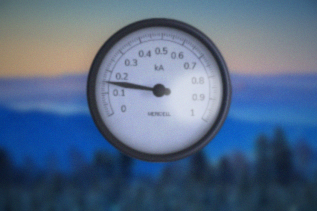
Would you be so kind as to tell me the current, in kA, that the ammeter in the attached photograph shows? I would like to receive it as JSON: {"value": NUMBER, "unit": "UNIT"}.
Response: {"value": 0.15, "unit": "kA"}
